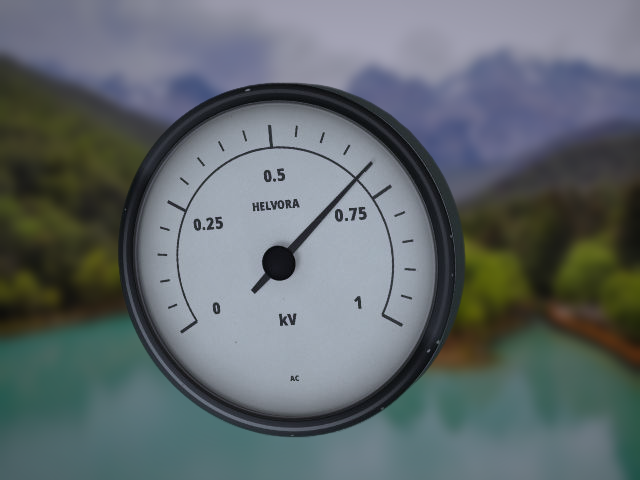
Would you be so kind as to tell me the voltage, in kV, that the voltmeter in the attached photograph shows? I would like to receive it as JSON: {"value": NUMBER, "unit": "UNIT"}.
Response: {"value": 0.7, "unit": "kV"}
